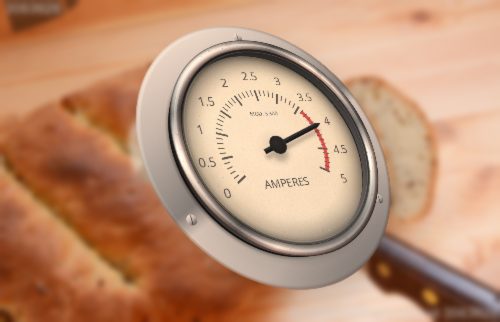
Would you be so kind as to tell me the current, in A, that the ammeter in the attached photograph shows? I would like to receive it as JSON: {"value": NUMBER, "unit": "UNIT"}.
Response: {"value": 4, "unit": "A"}
